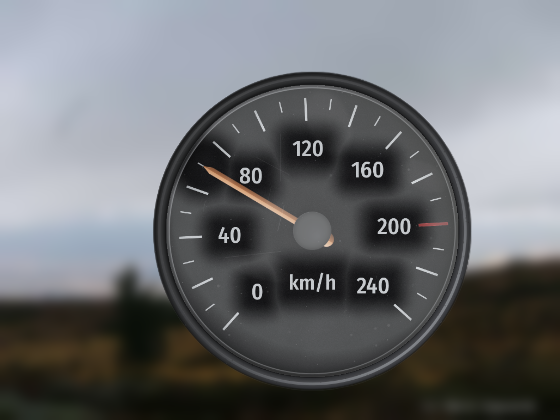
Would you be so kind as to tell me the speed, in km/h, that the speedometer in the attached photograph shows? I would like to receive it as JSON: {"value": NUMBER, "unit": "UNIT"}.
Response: {"value": 70, "unit": "km/h"}
